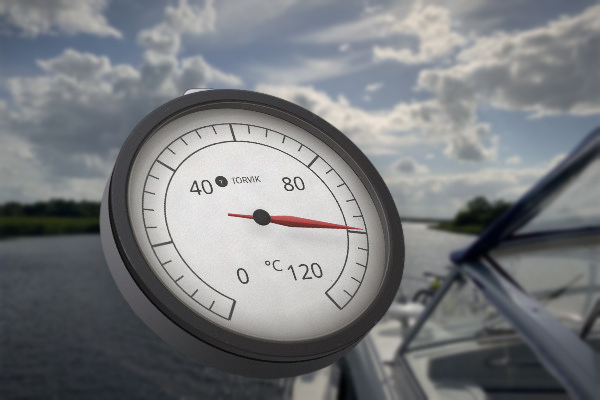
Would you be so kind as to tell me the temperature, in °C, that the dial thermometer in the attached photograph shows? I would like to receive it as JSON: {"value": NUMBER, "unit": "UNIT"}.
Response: {"value": 100, "unit": "°C"}
